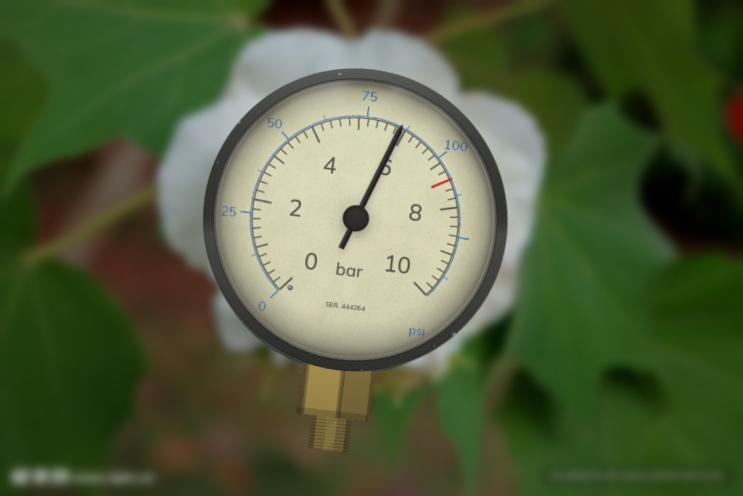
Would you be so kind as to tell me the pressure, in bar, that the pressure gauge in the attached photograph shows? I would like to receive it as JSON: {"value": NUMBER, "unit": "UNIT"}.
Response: {"value": 5.9, "unit": "bar"}
